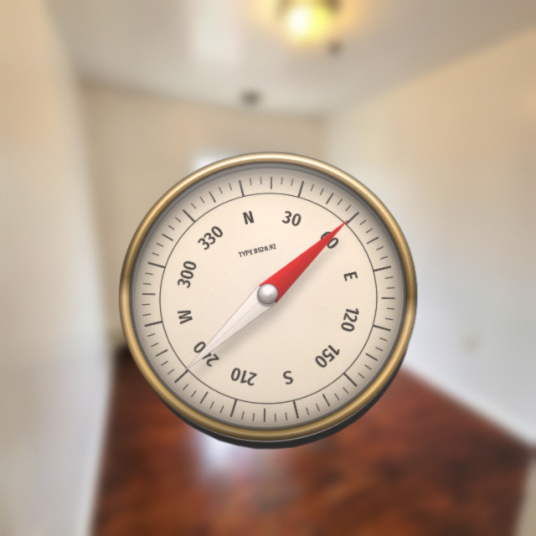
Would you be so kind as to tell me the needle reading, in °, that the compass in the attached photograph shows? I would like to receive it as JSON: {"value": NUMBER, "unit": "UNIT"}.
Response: {"value": 60, "unit": "°"}
